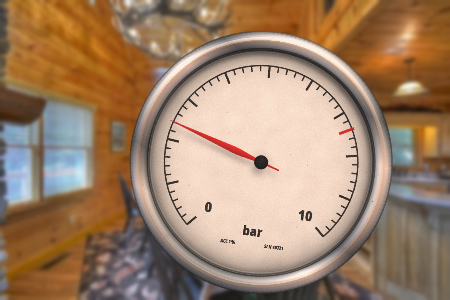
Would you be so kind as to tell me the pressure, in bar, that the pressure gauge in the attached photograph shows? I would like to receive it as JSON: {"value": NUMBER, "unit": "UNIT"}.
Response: {"value": 2.4, "unit": "bar"}
